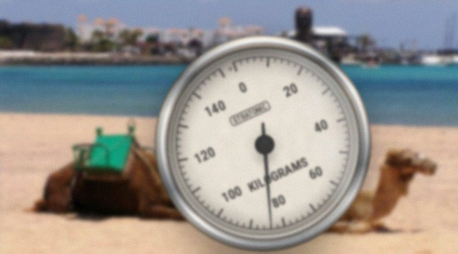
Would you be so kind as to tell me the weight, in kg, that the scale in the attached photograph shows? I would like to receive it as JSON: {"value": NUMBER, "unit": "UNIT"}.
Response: {"value": 84, "unit": "kg"}
